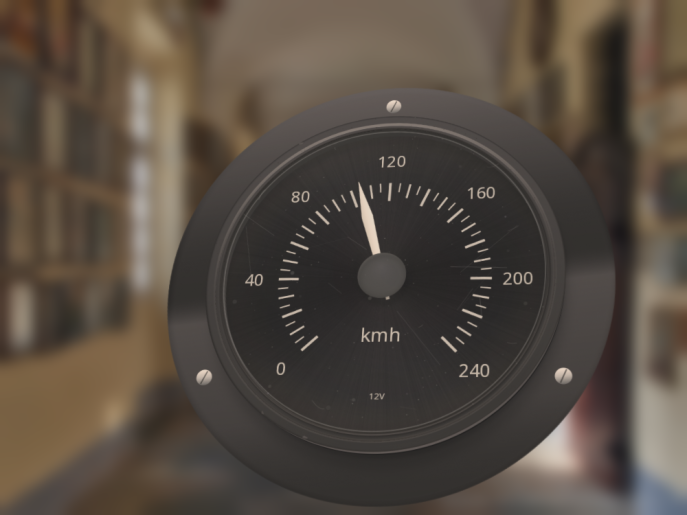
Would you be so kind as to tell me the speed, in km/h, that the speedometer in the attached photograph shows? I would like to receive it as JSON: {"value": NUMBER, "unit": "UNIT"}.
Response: {"value": 105, "unit": "km/h"}
